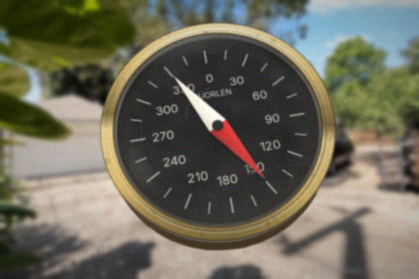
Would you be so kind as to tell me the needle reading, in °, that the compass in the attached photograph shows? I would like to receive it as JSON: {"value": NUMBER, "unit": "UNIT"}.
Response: {"value": 150, "unit": "°"}
